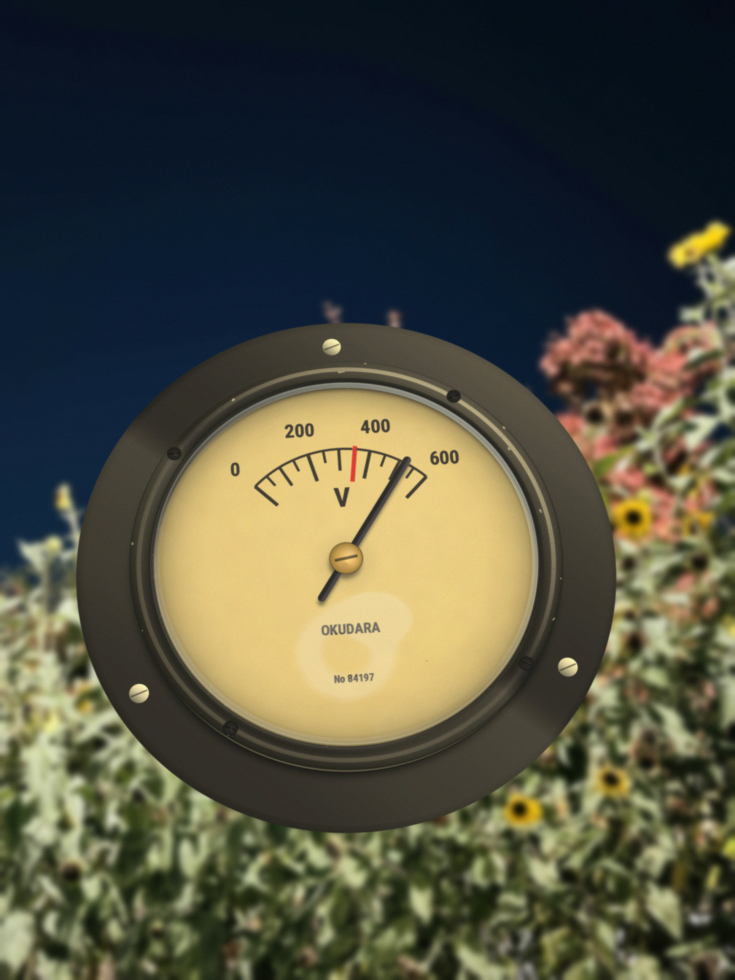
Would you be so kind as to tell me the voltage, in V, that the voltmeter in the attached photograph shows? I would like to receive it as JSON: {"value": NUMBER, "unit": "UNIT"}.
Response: {"value": 525, "unit": "V"}
